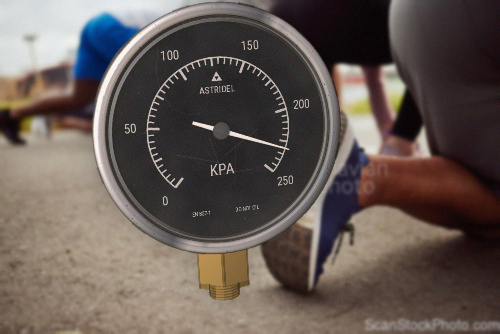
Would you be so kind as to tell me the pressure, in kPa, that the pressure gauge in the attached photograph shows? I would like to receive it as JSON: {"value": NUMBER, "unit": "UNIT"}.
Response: {"value": 230, "unit": "kPa"}
